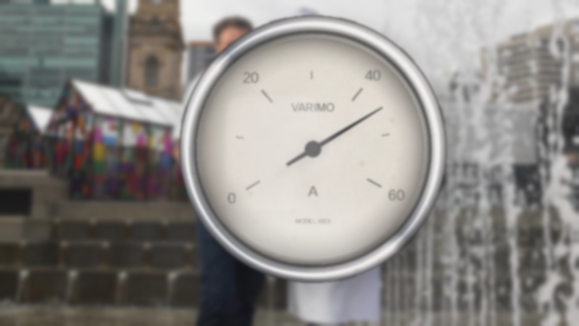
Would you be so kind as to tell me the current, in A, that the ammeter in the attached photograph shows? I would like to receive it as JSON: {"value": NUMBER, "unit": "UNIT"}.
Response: {"value": 45, "unit": "A"}
